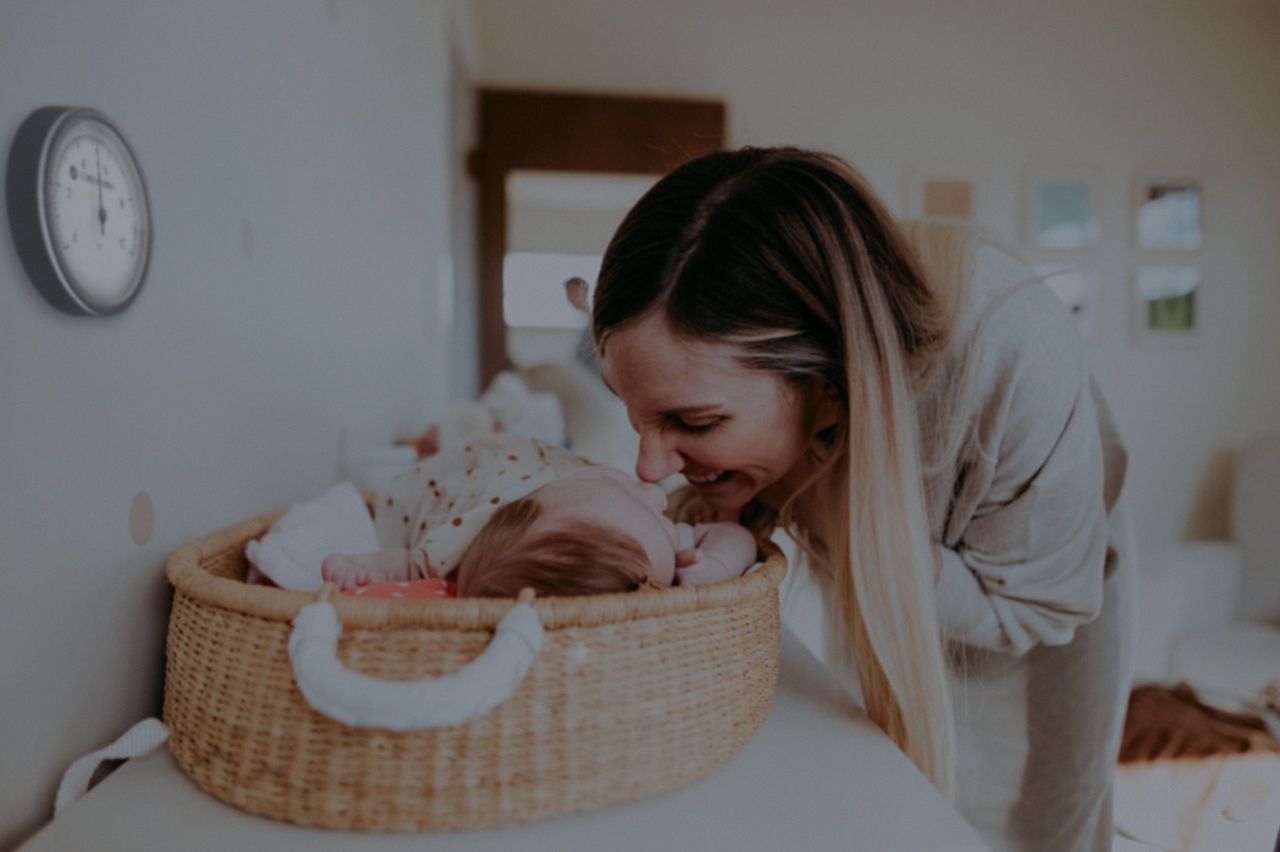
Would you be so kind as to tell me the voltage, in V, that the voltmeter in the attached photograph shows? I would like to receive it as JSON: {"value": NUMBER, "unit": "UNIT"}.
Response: {"value": 5, "unit": "V"}
